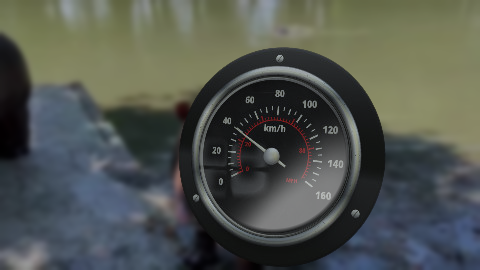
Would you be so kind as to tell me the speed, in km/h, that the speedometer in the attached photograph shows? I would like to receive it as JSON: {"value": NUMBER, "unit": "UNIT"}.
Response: {"value": 40, "unit": "km/h"}
